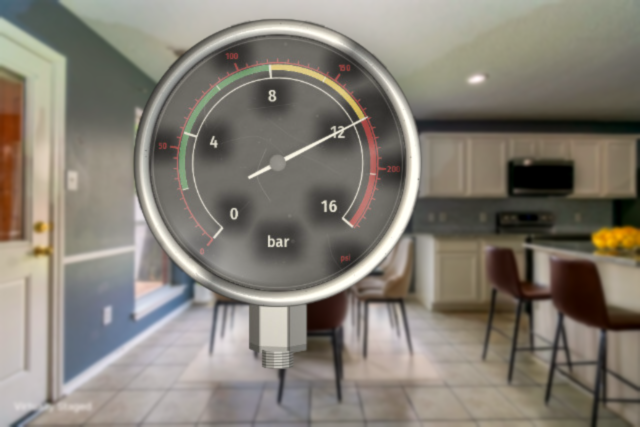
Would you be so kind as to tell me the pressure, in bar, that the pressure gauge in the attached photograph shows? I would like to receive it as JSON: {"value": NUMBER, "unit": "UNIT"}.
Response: {"value": 12, "unit": "bar"}
